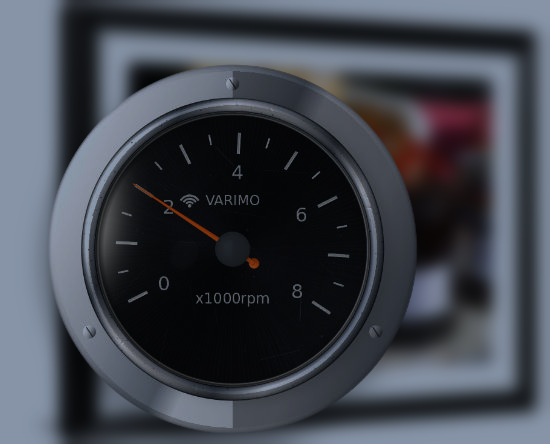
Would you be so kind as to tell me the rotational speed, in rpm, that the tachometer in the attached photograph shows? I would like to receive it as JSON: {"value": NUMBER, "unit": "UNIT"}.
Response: {"value": 2000, "unit": "rpm"}
